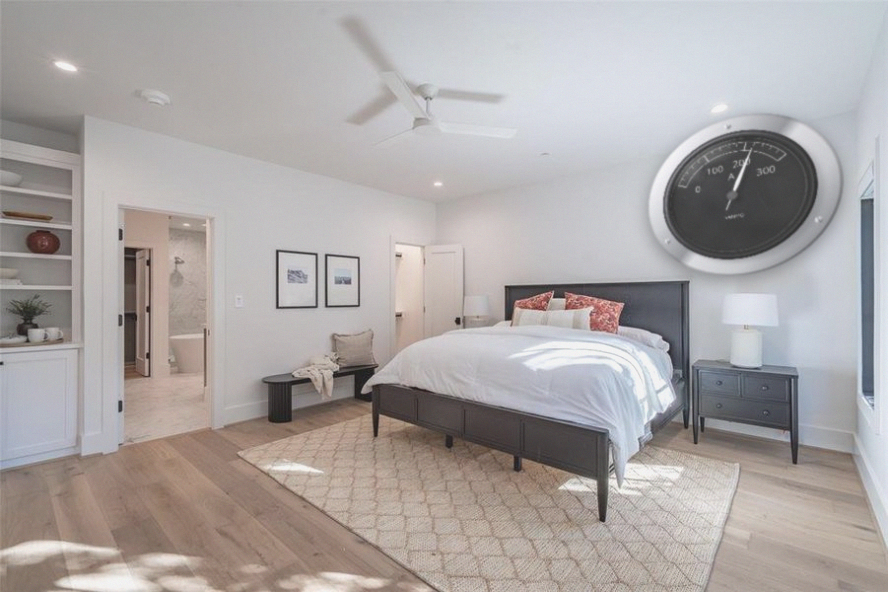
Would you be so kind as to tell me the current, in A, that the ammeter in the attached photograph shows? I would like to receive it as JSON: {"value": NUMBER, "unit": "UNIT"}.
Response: {"value": 220, "unit": "A"}
